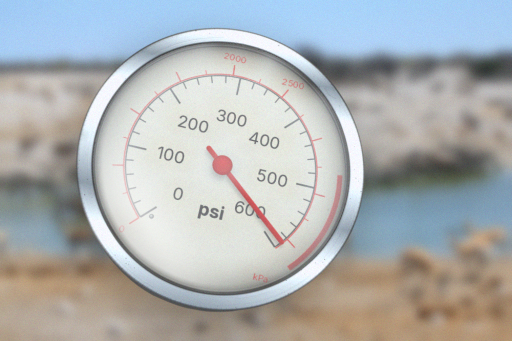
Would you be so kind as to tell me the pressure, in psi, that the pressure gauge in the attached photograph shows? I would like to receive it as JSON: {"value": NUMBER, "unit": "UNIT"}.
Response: {"value": 590, "unit": "psi"}
